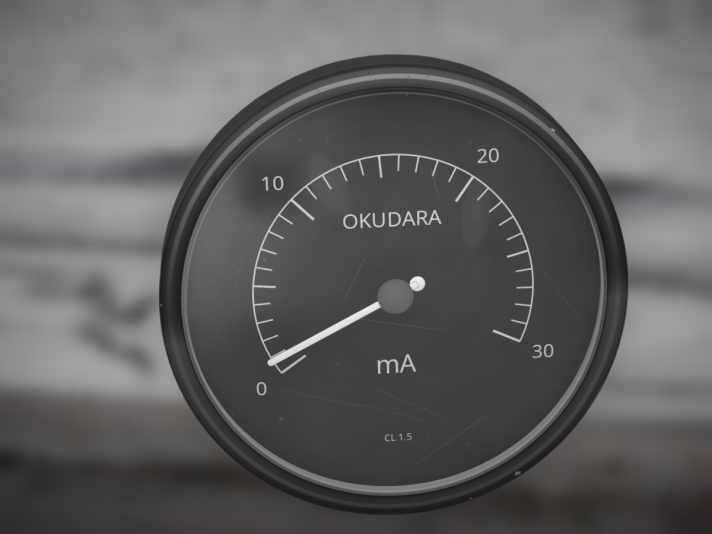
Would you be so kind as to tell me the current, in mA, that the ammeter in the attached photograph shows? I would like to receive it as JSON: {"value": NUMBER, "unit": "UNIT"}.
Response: {"value": 1, "unit": "mA"}
